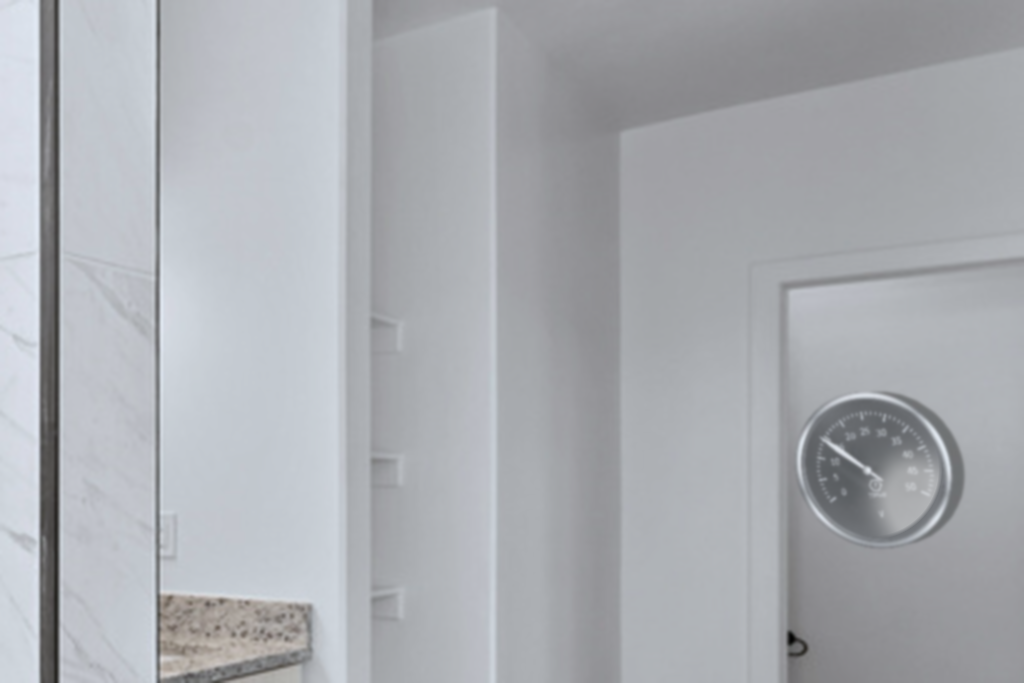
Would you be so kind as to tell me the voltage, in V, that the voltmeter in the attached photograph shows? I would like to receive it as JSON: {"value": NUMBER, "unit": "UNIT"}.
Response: {"value": 15, "unit": "V"}
